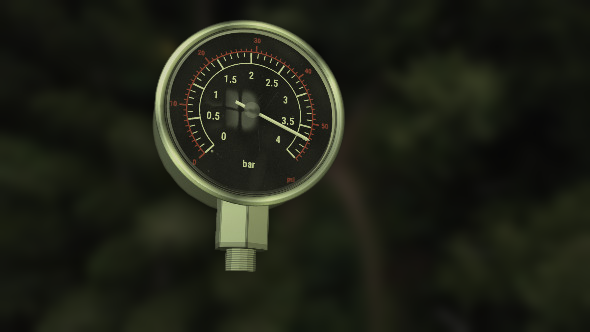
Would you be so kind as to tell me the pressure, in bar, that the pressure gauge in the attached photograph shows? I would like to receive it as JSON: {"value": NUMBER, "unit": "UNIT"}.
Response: {"value": 3.7, "unit": "bar"}
